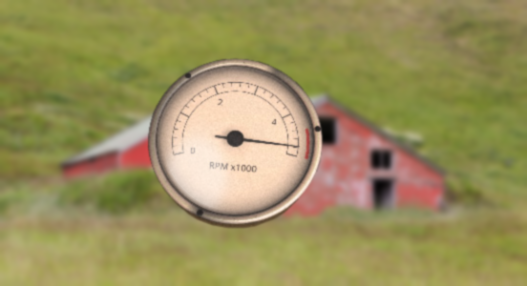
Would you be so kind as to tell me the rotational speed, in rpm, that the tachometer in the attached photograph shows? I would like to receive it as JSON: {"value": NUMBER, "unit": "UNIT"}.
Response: {"value": 4800, "unit": "rpm"}
